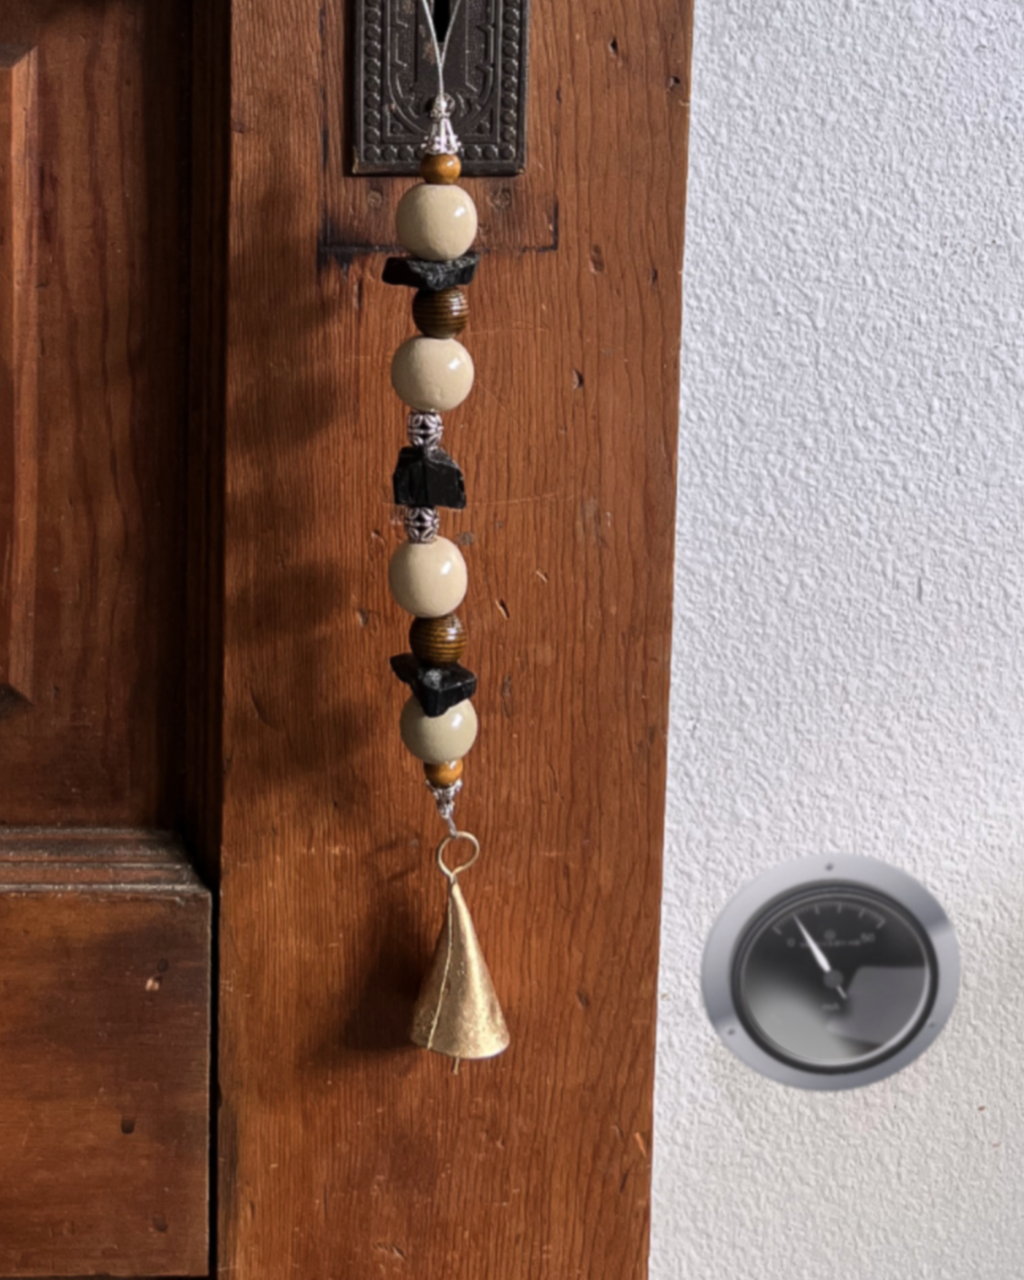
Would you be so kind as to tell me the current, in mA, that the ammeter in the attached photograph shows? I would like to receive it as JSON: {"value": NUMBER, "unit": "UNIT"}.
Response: {"value": 10, "unit": "mA"}
